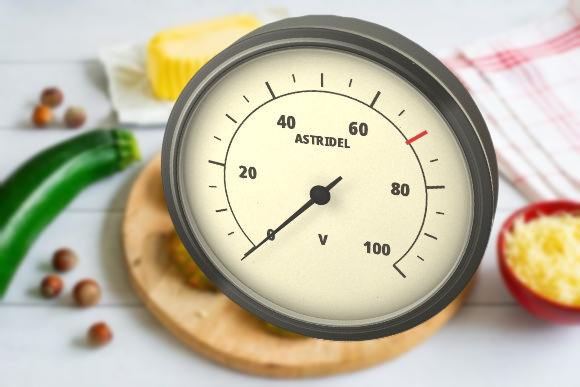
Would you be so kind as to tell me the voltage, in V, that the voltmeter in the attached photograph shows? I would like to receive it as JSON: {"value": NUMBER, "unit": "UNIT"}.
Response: {"value": 0, "unit": "V"}
